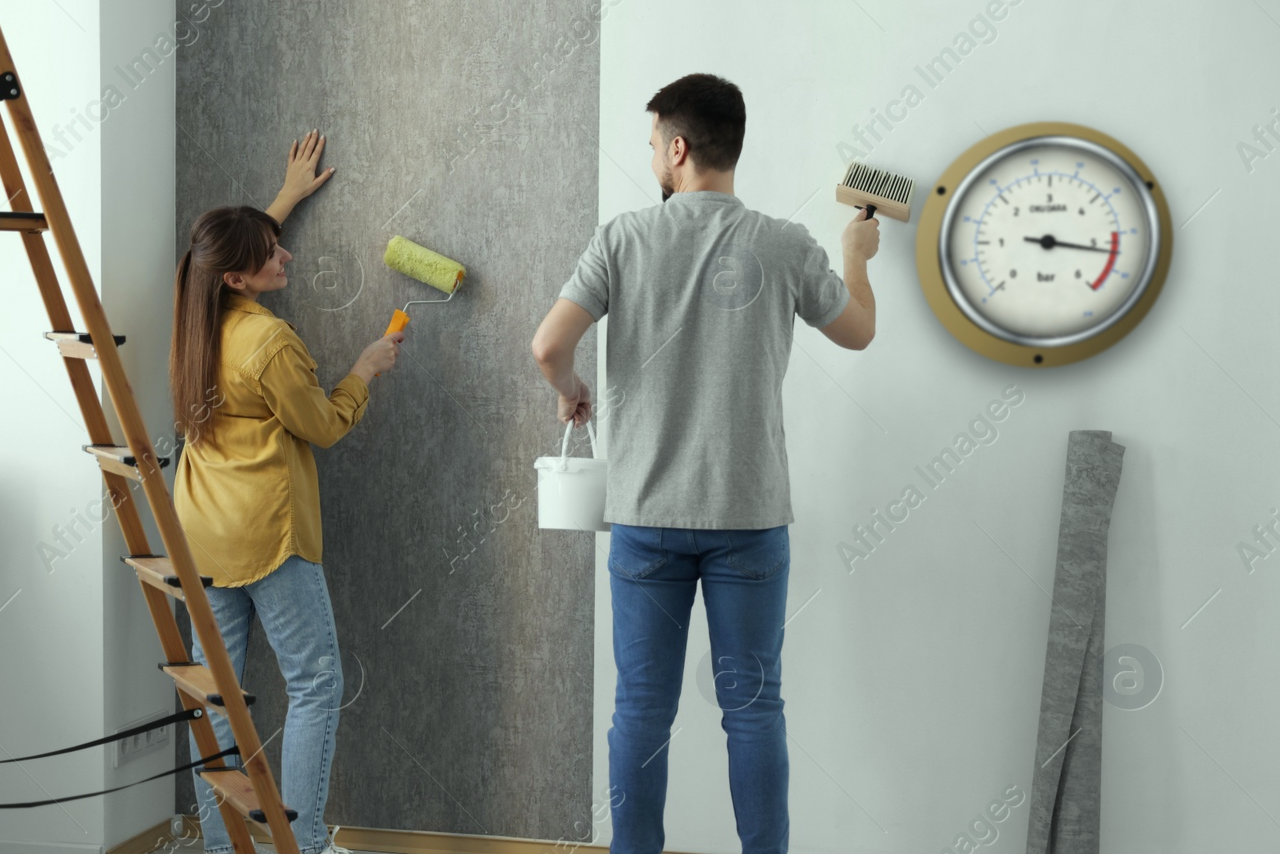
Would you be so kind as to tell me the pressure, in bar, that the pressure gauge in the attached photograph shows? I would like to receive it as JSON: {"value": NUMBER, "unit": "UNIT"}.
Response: {"value": 5.2, "unit": "bar"}
